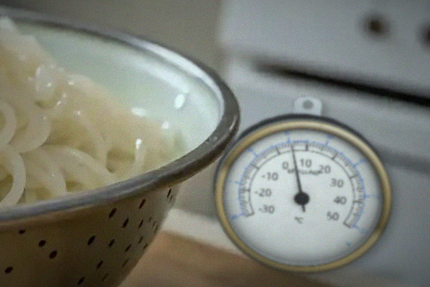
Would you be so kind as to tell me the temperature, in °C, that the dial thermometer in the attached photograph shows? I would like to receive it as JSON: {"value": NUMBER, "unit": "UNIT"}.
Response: {"value": 5, "unit": "°C"}
